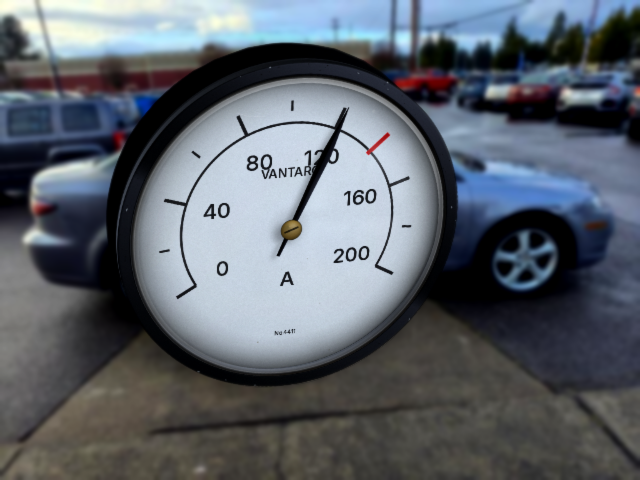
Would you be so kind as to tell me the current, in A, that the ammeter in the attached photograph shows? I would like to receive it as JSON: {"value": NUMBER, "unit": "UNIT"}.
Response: {"value": 120, "unit": "A"}
